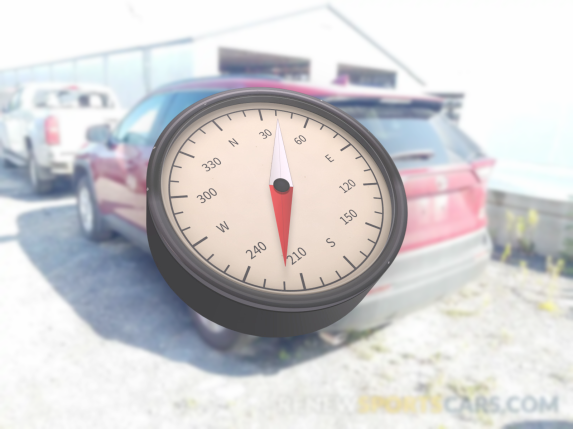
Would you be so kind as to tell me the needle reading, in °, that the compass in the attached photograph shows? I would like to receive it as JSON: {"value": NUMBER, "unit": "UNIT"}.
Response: {"value": 220, "unit": "°"}
